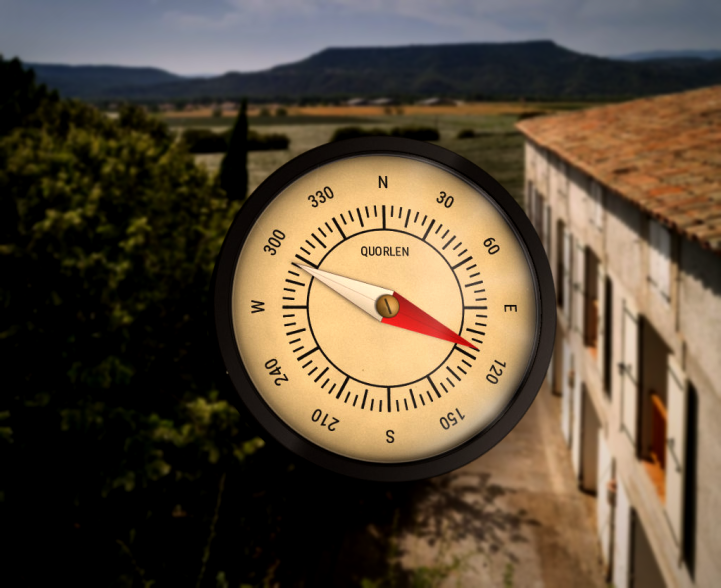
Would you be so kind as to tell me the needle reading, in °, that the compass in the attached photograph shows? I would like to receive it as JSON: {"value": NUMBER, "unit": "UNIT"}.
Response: {"value": 115, "unit": "°"}
